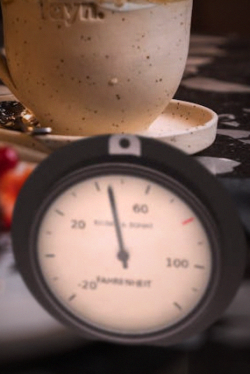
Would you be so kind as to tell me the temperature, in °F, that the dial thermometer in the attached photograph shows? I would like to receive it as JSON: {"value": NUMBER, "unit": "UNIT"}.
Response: {"value": 45, "unit": "°F"}
